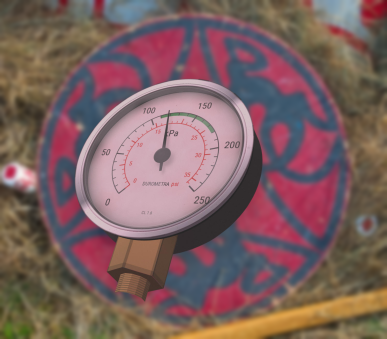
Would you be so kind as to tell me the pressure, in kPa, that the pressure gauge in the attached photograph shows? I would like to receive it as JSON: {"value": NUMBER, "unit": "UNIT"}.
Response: {"value": 120, "unit": "kPa"}
